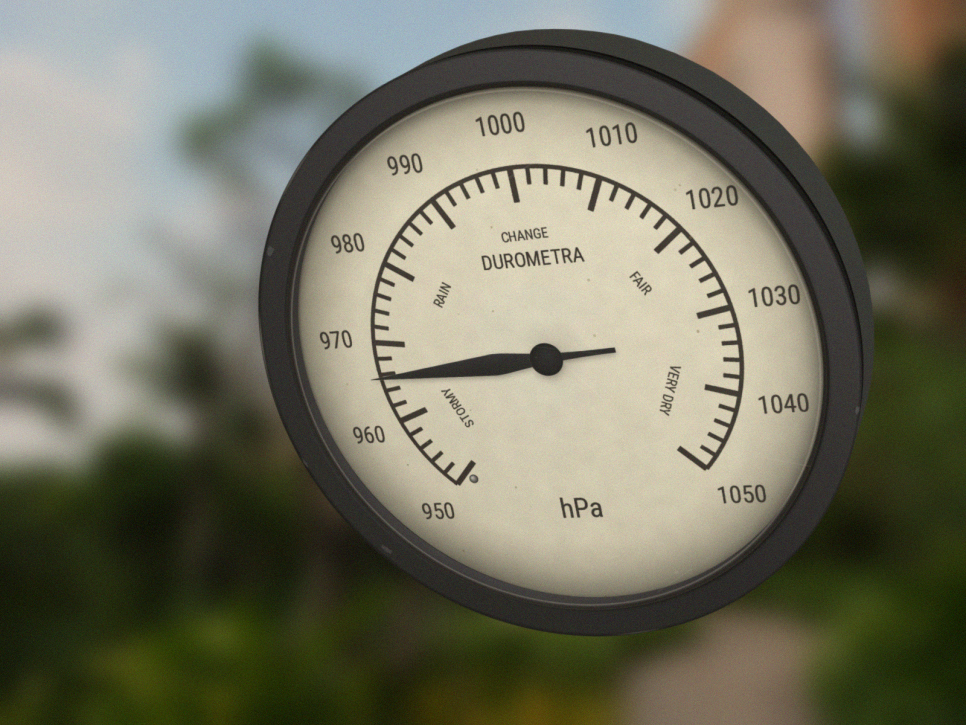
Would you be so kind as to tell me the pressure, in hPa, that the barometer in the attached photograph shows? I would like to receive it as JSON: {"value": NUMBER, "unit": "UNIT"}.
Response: {"value": 966, "unit": "hPa"}
